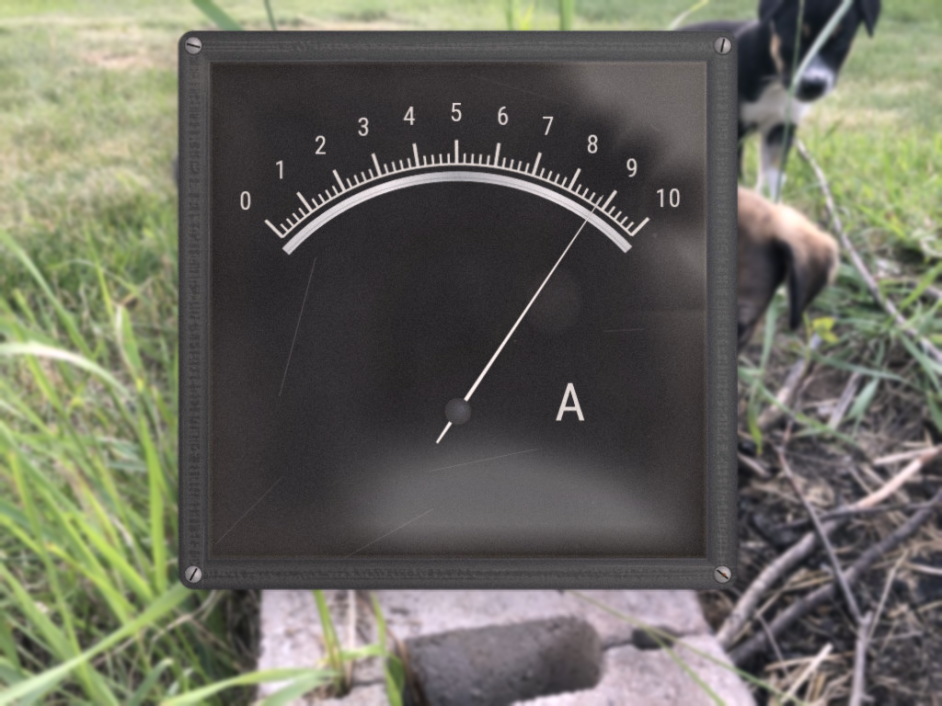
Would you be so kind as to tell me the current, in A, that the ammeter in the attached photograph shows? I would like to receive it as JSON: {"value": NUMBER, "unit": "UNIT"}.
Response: {"value": 8.8, "unit": "A"}
